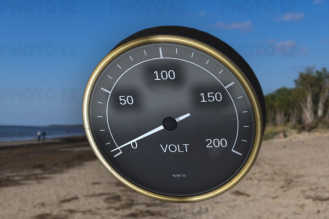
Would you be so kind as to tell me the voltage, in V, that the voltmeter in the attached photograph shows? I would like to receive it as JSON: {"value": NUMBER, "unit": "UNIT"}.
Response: {"value": 5, "unit": "V"}
